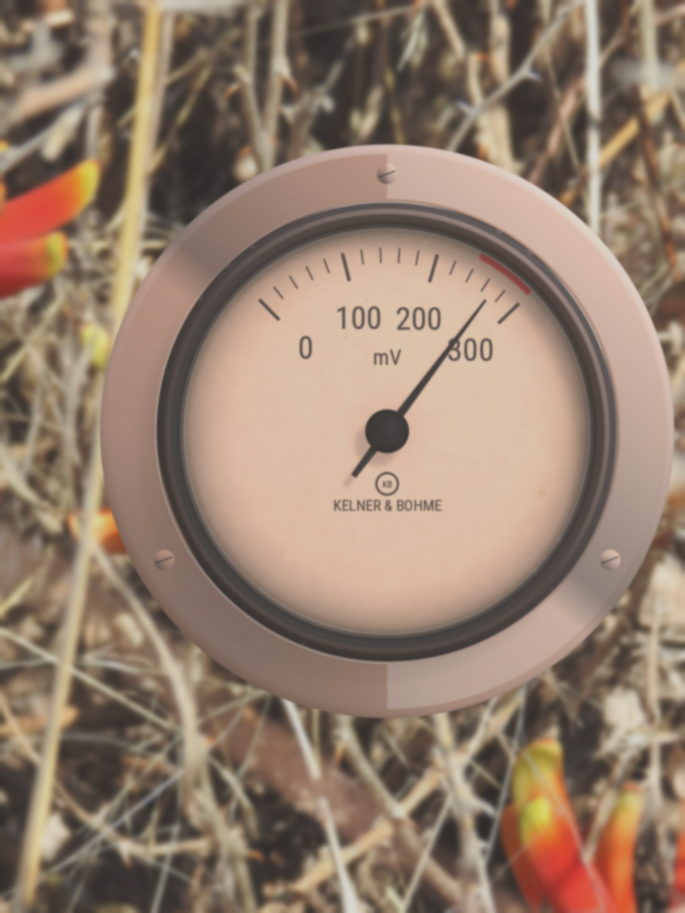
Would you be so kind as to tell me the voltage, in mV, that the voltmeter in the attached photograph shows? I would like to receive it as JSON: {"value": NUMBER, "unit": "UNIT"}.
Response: {"value": 270, "unit": "mV"}
